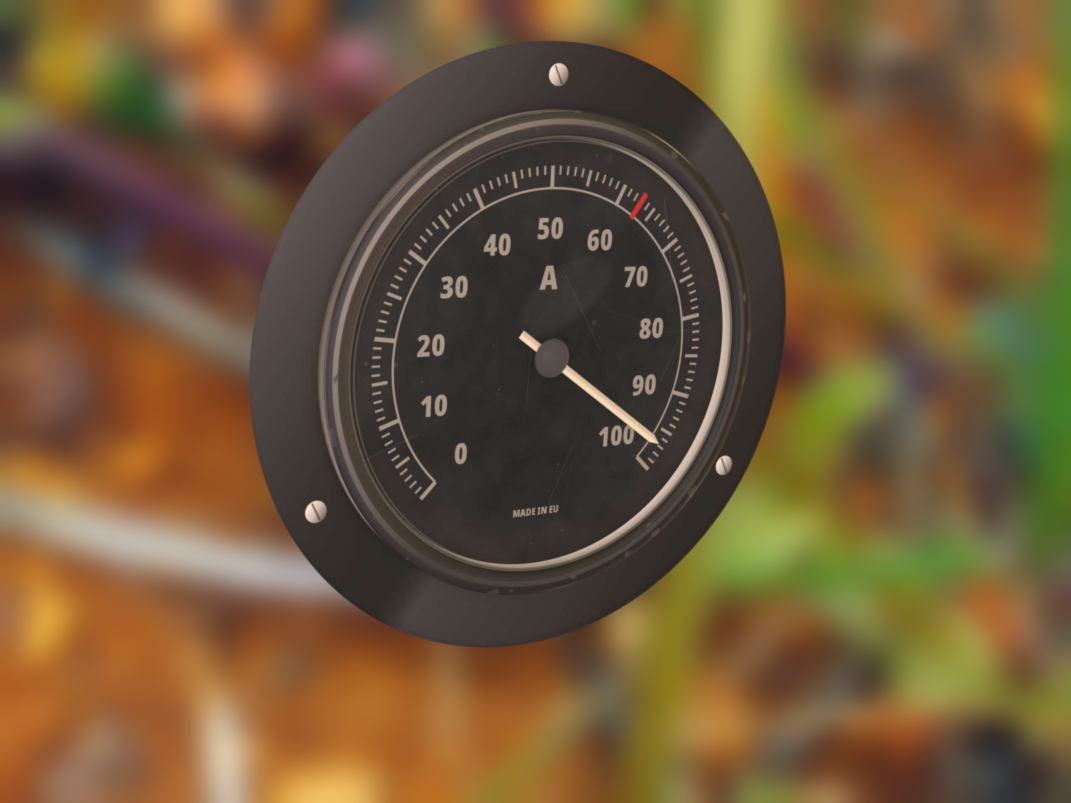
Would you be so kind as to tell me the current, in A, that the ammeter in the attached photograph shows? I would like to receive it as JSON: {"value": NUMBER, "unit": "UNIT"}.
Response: {"value": 97, "unit": "A"}
